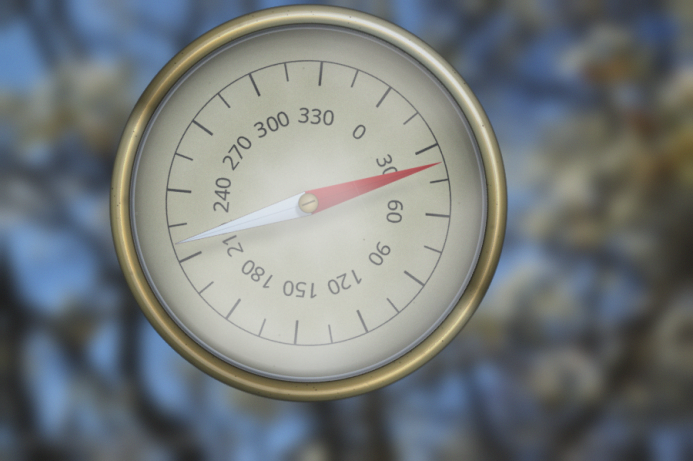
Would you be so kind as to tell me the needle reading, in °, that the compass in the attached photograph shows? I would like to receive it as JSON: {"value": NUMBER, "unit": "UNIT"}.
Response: {"value": 37.5, "unit": "°"}
